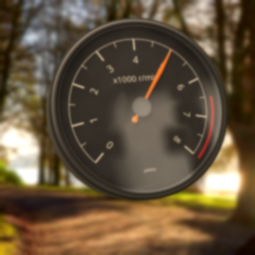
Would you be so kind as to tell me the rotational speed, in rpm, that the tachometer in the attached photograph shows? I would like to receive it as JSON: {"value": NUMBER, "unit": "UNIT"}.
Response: {"value": 5000, "unit": "rpm"}
